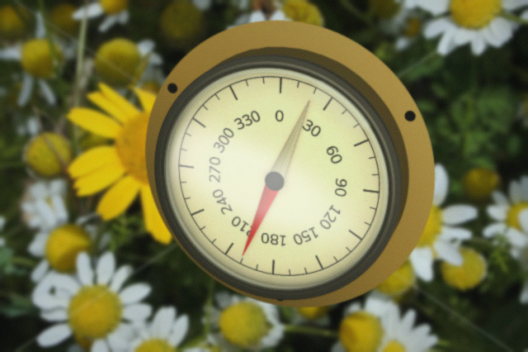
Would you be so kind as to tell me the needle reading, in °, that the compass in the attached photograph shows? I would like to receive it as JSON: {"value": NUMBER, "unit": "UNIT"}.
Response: {"value": 200, "unit": "°"}
